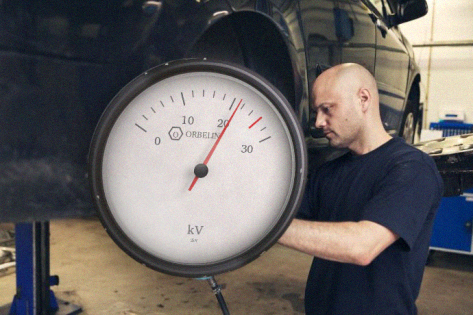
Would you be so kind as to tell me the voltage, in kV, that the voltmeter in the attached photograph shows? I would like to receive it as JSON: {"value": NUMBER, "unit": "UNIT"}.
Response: {"value": 21, "unit": "kV"}
